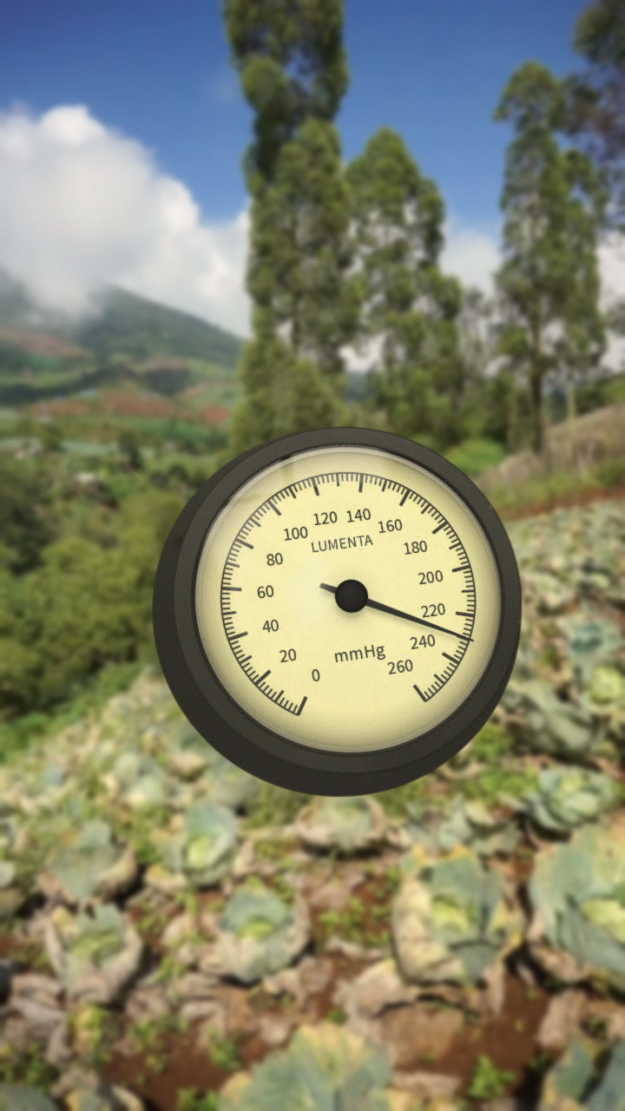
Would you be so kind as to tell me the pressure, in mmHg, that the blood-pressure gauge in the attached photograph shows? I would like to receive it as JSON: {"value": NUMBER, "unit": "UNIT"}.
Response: {"value": 230, "unit": "mmHg"}
